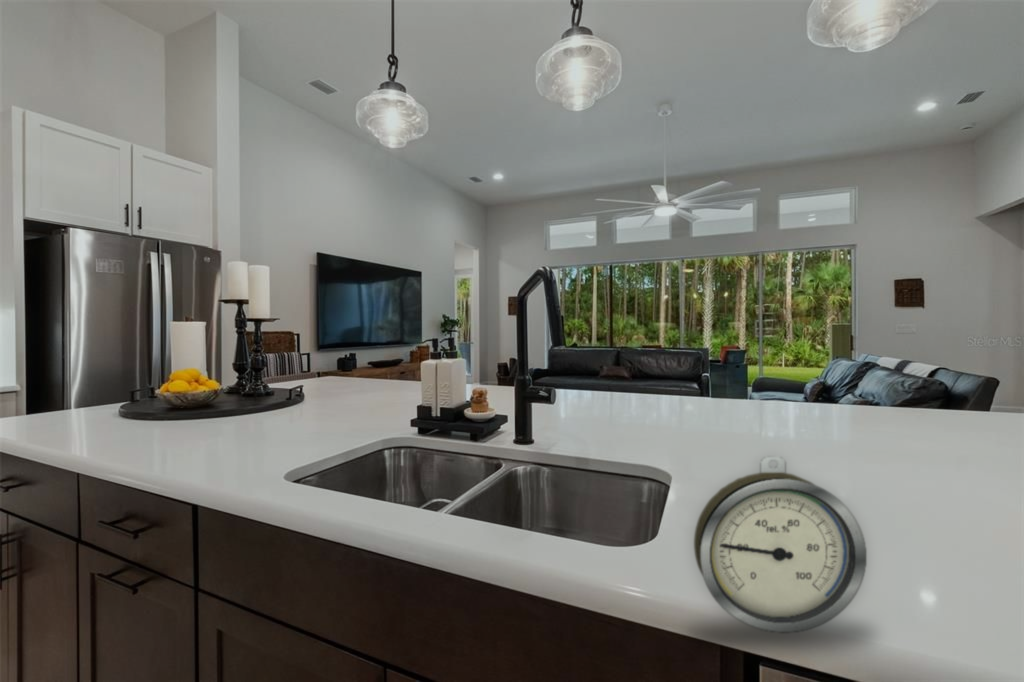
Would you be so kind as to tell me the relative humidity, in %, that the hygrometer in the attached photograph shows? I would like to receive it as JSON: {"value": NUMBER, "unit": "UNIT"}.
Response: {"value": 20, "unit": "%"}
